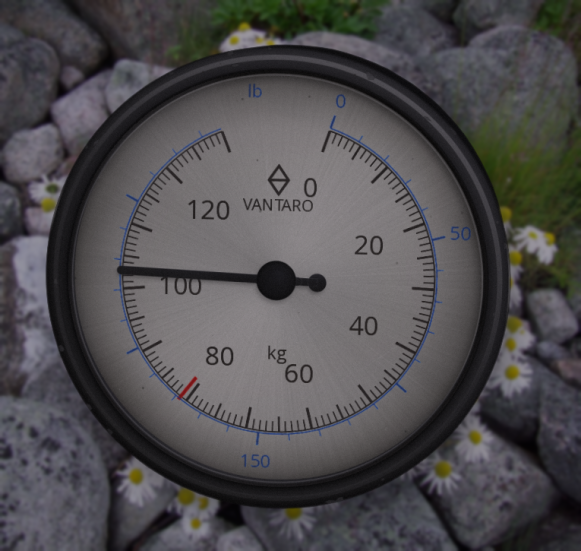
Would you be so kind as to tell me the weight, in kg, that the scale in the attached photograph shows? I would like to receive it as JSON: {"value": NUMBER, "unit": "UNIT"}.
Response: {"value": 103, "unit": "kg"}
